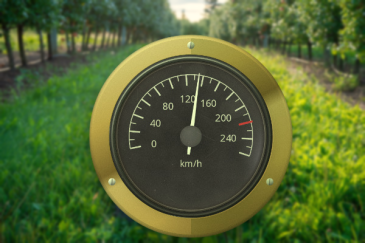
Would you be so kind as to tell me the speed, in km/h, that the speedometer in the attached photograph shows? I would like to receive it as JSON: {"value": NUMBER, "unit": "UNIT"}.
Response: {"value": 135, "unit": "km/h"}
